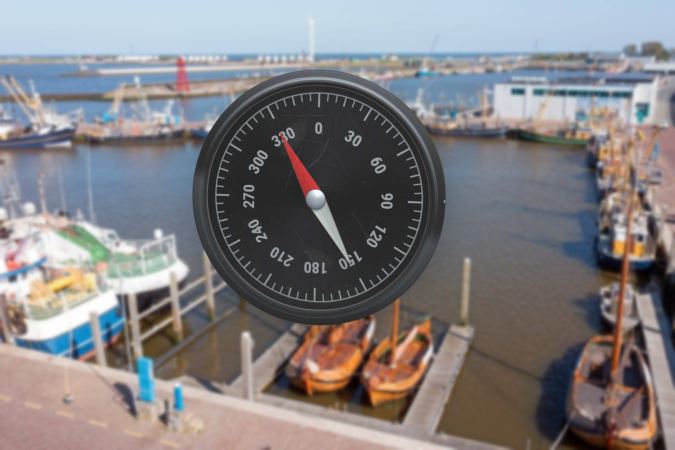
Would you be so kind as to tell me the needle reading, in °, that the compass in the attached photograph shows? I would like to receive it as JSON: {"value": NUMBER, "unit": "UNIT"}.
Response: {"value": 330, "unit": "°"}
